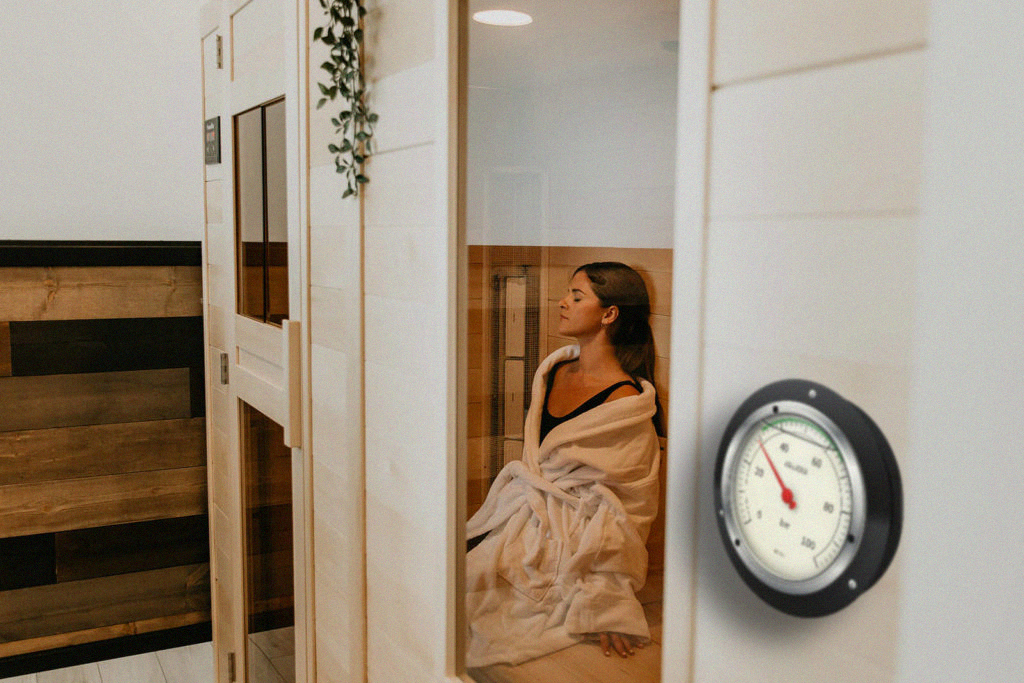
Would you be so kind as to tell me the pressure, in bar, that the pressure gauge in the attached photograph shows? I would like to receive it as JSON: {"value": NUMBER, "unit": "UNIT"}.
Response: {"value": 30, "unit": "bar"}
